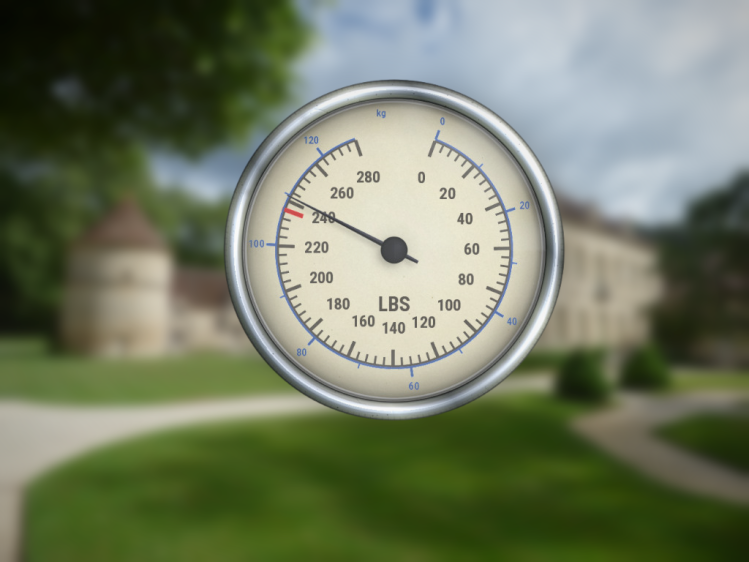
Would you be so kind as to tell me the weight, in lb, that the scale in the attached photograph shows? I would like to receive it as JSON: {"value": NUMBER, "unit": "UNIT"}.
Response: {"value": 242, "unit": "lb"}
